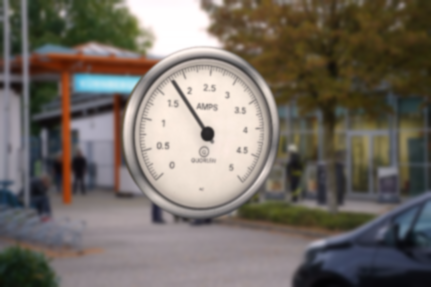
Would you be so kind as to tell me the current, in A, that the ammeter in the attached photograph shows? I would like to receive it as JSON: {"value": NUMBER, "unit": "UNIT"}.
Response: {"value": 1.75, "unit": "A"}
